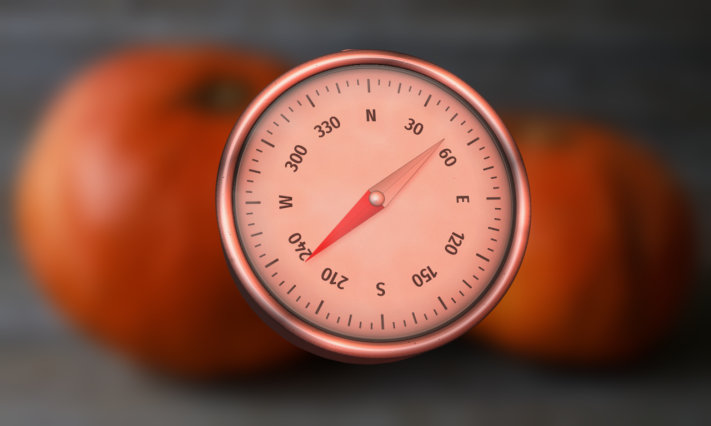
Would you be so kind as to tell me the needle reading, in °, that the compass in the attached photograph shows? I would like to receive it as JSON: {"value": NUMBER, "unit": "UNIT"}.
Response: {"value": 230, "unit": "°"}
